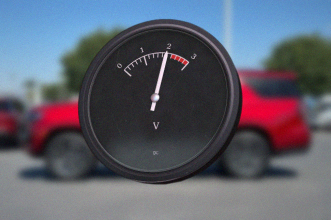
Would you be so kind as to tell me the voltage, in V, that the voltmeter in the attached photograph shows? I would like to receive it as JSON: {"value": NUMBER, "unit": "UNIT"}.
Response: {"value": 2, "unit": "V"}
